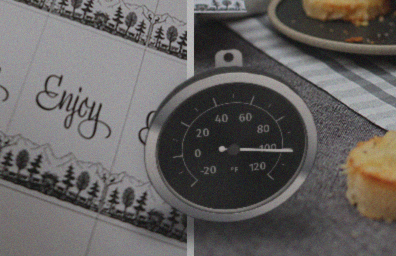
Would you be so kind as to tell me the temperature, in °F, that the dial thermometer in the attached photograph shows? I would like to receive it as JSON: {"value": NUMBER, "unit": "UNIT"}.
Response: {"value": 100, "unit": "°F"}
